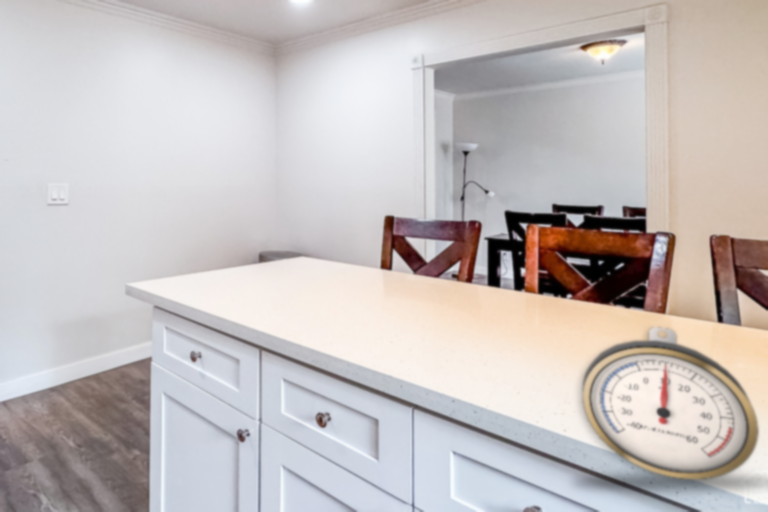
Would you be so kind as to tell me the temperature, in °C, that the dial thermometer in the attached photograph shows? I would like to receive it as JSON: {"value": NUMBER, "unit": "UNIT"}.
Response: {"value": 10, "unit": "°C"}
